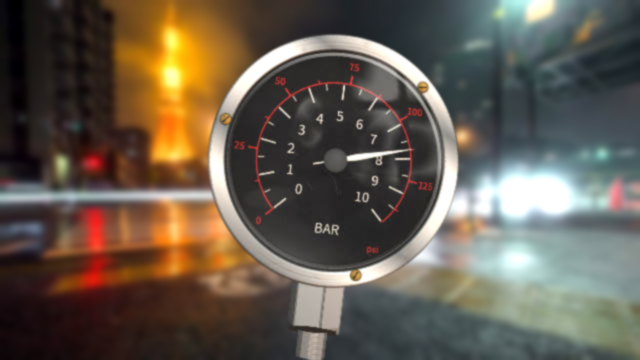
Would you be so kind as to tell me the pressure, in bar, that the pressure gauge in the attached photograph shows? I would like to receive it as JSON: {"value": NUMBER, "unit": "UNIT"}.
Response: {"value": 7.75, "unit": "bar"}
